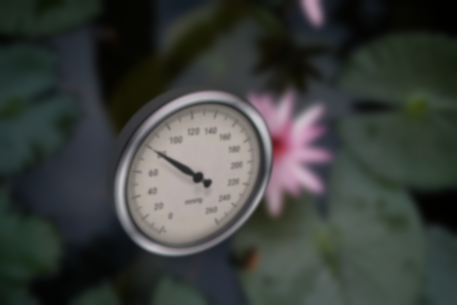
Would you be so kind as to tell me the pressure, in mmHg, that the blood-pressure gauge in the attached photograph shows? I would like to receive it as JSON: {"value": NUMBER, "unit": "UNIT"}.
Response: {"value": 80, "unit": "mmHg"}
